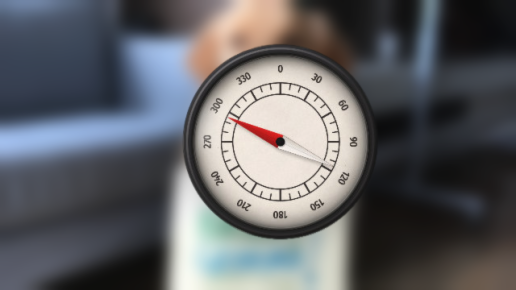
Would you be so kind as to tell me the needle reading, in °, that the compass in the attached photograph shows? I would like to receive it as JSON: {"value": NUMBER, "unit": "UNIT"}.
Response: {"value": 295, "unit": "°"}
